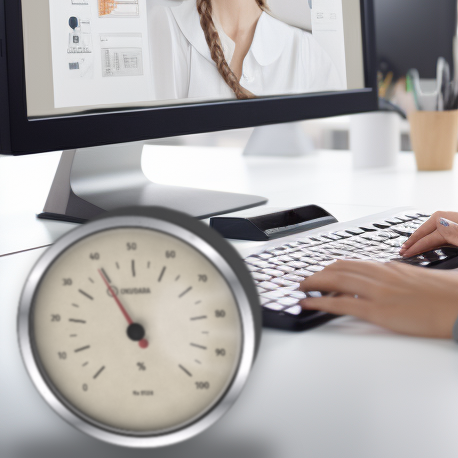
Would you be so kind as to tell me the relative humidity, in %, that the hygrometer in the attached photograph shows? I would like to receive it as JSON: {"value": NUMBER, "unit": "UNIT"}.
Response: {"value": 40, "unit": "%"}
